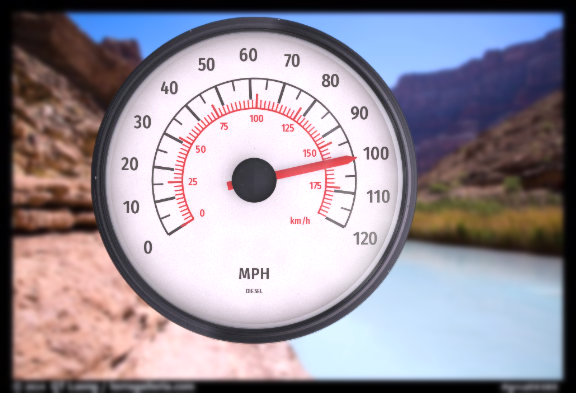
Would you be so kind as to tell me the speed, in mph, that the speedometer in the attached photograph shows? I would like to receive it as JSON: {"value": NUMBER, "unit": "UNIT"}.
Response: {"value": 100, "unit": "mph"}
